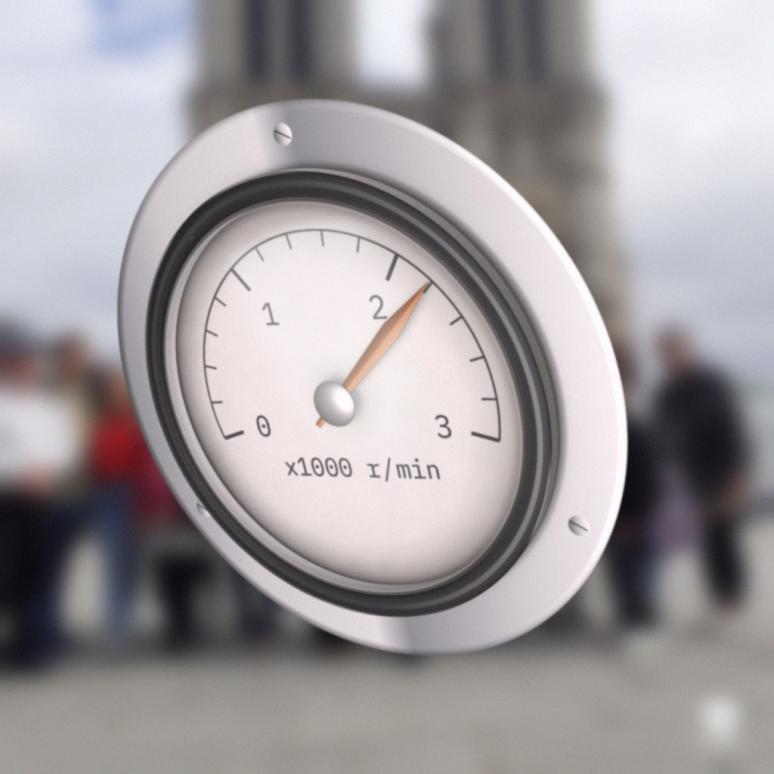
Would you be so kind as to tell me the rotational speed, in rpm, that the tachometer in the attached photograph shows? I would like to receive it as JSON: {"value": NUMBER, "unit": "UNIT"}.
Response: {"value": 2200, "unit": "rpm"}
